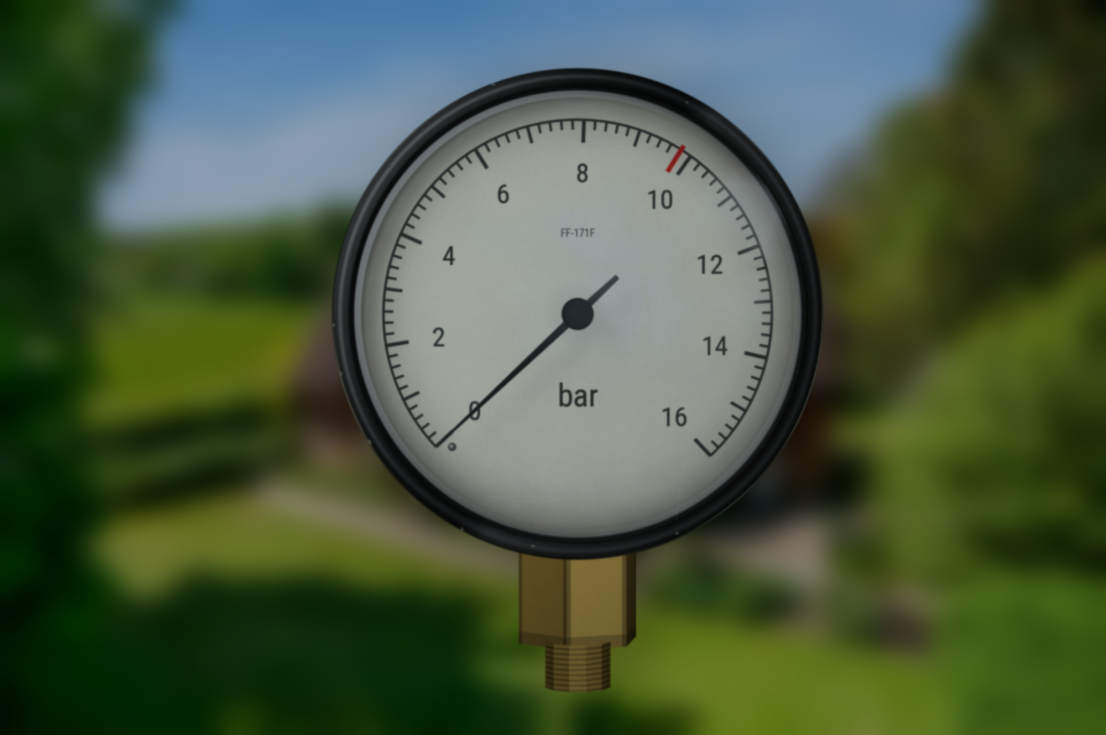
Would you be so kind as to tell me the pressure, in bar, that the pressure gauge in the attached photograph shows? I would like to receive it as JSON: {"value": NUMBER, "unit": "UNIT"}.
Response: {"value": 0, "unit": "bar"}
